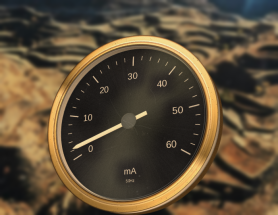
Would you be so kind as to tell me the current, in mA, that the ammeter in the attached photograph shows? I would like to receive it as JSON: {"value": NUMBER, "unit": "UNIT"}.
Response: {"value": 2, "unit": "mA"}
